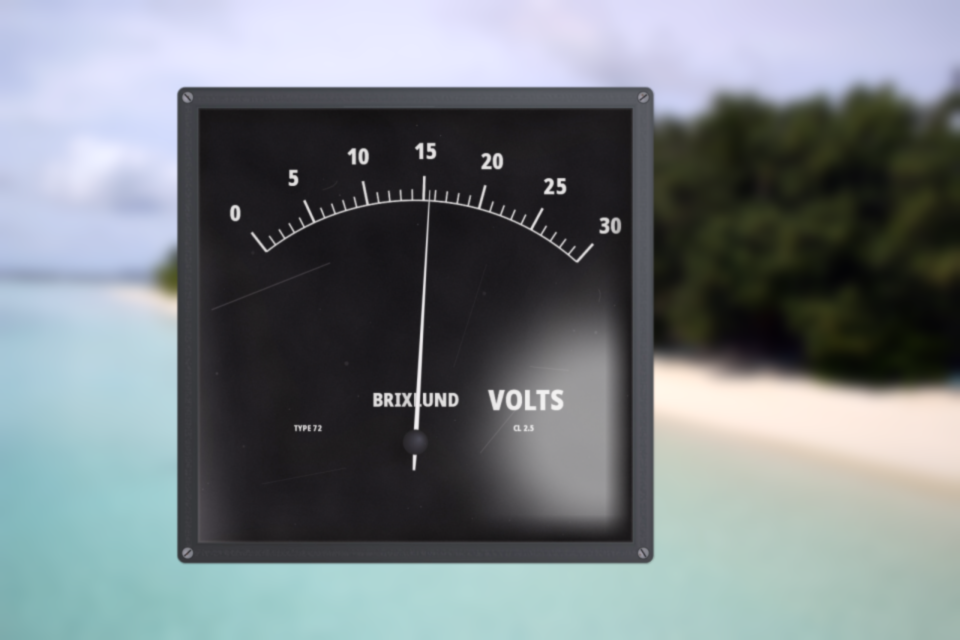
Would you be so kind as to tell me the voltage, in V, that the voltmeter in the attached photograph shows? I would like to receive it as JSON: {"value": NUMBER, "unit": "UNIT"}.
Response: {"value": 15.5, "unit": "V"}
